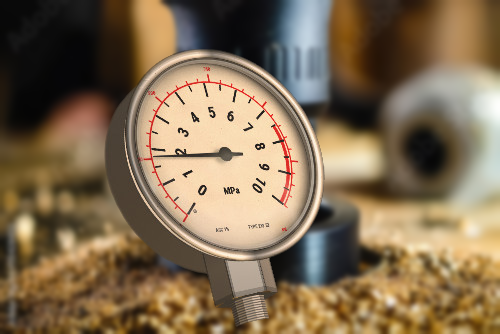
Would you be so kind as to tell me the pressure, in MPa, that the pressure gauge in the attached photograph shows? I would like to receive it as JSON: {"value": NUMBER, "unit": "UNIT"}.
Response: {"value": 1.75, "unit": "MPa"}
